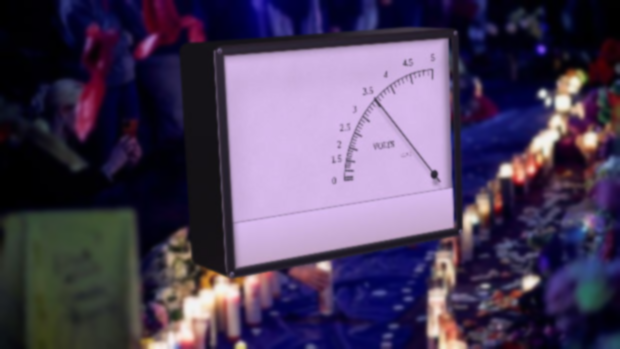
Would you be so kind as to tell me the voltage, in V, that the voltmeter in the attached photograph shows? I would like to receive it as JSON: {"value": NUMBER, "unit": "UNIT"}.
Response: {"value": 3.5, "unit": "V"}
